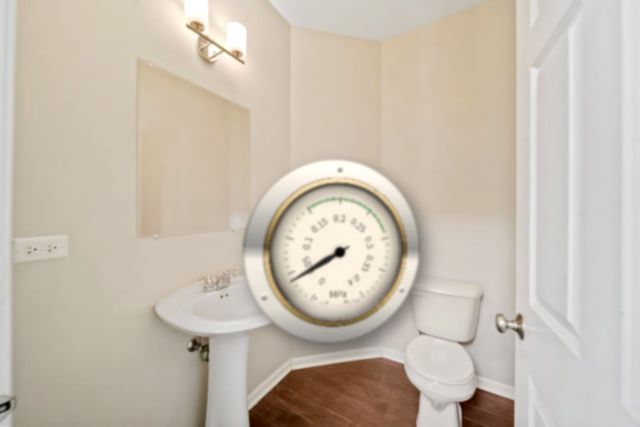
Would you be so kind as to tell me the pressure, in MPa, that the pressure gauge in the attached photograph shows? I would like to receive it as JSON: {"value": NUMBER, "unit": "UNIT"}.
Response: {"value": 0.04, "unit": "MPa"}
